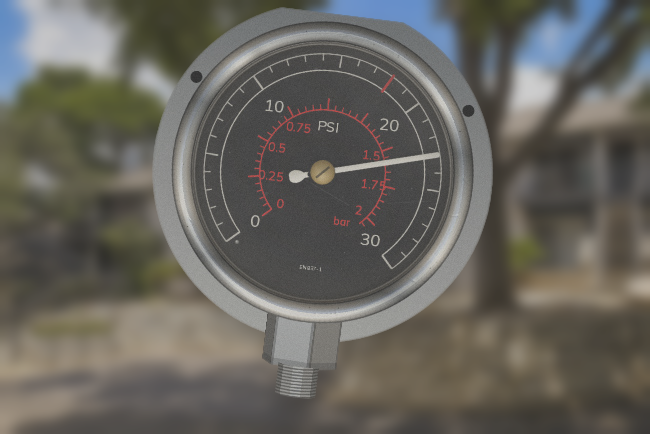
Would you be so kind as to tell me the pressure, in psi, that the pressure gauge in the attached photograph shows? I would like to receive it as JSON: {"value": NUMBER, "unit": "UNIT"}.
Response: {"value": 23, "unit": "psi"}
